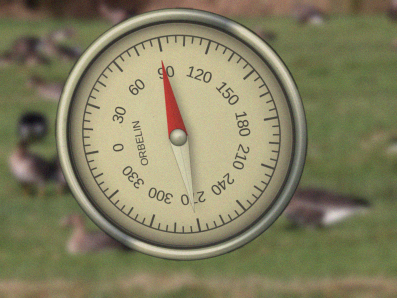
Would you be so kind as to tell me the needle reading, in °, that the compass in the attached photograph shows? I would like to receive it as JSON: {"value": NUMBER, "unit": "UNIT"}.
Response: {"value": 90, "unit": "°"}
